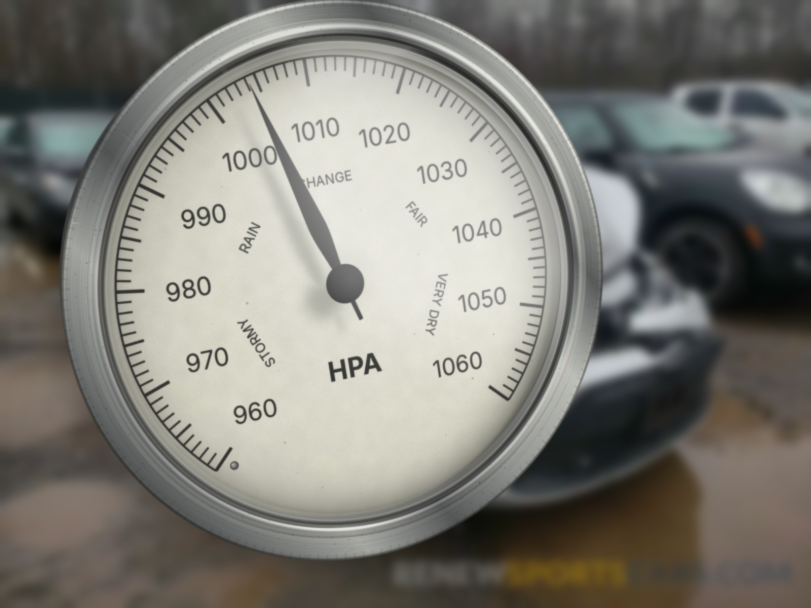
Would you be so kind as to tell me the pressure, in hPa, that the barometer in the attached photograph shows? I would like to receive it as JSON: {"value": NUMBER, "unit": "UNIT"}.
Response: {"value": 1004, "unit": "hPa"}
